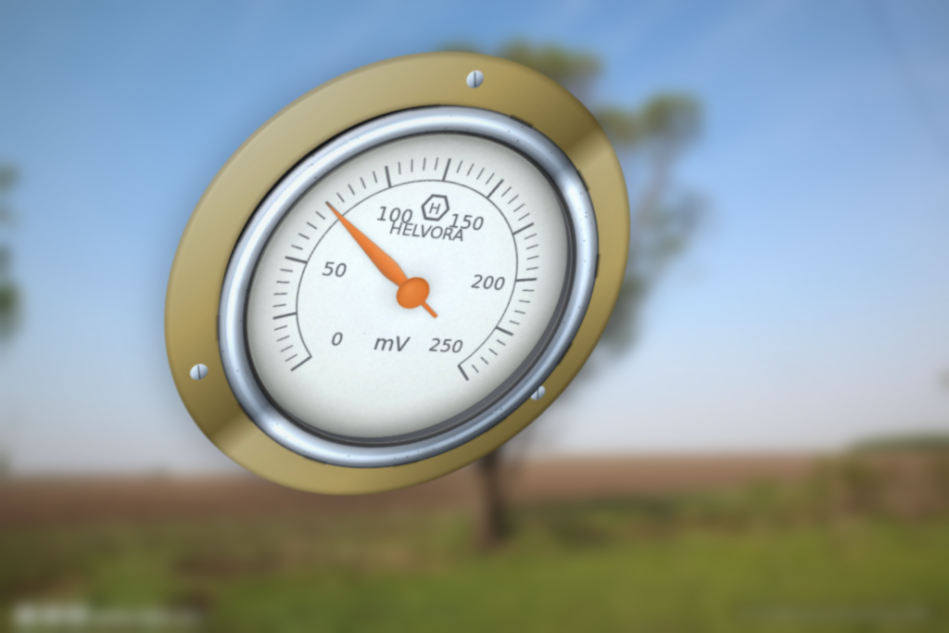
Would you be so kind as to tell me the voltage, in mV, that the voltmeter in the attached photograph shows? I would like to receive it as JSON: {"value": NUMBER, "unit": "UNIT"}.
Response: {"value": 75, "unit": "mV"}
